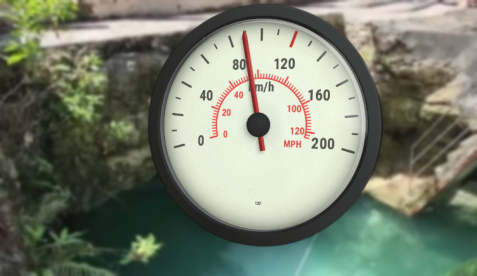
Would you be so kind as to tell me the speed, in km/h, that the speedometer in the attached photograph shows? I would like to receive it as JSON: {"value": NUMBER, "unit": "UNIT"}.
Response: {"value": 90, "unit": "km/h"}
